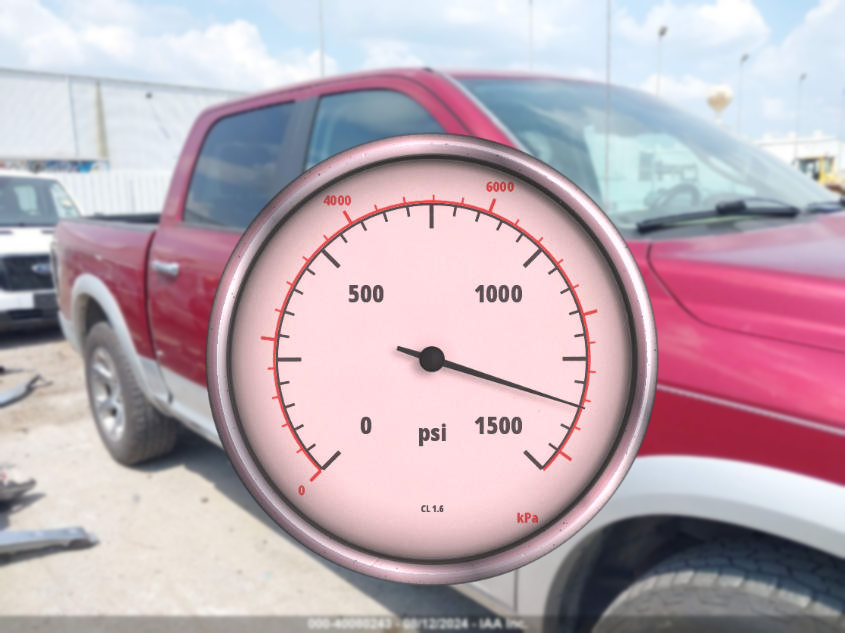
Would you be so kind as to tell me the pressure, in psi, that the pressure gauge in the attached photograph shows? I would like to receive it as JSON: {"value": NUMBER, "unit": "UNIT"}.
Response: {"value": 1350, "unit": "psi"}
